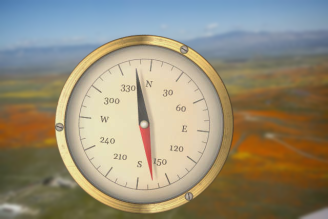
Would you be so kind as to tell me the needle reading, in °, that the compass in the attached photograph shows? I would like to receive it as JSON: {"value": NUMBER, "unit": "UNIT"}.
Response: {"value": 165, "unit": "°"}
